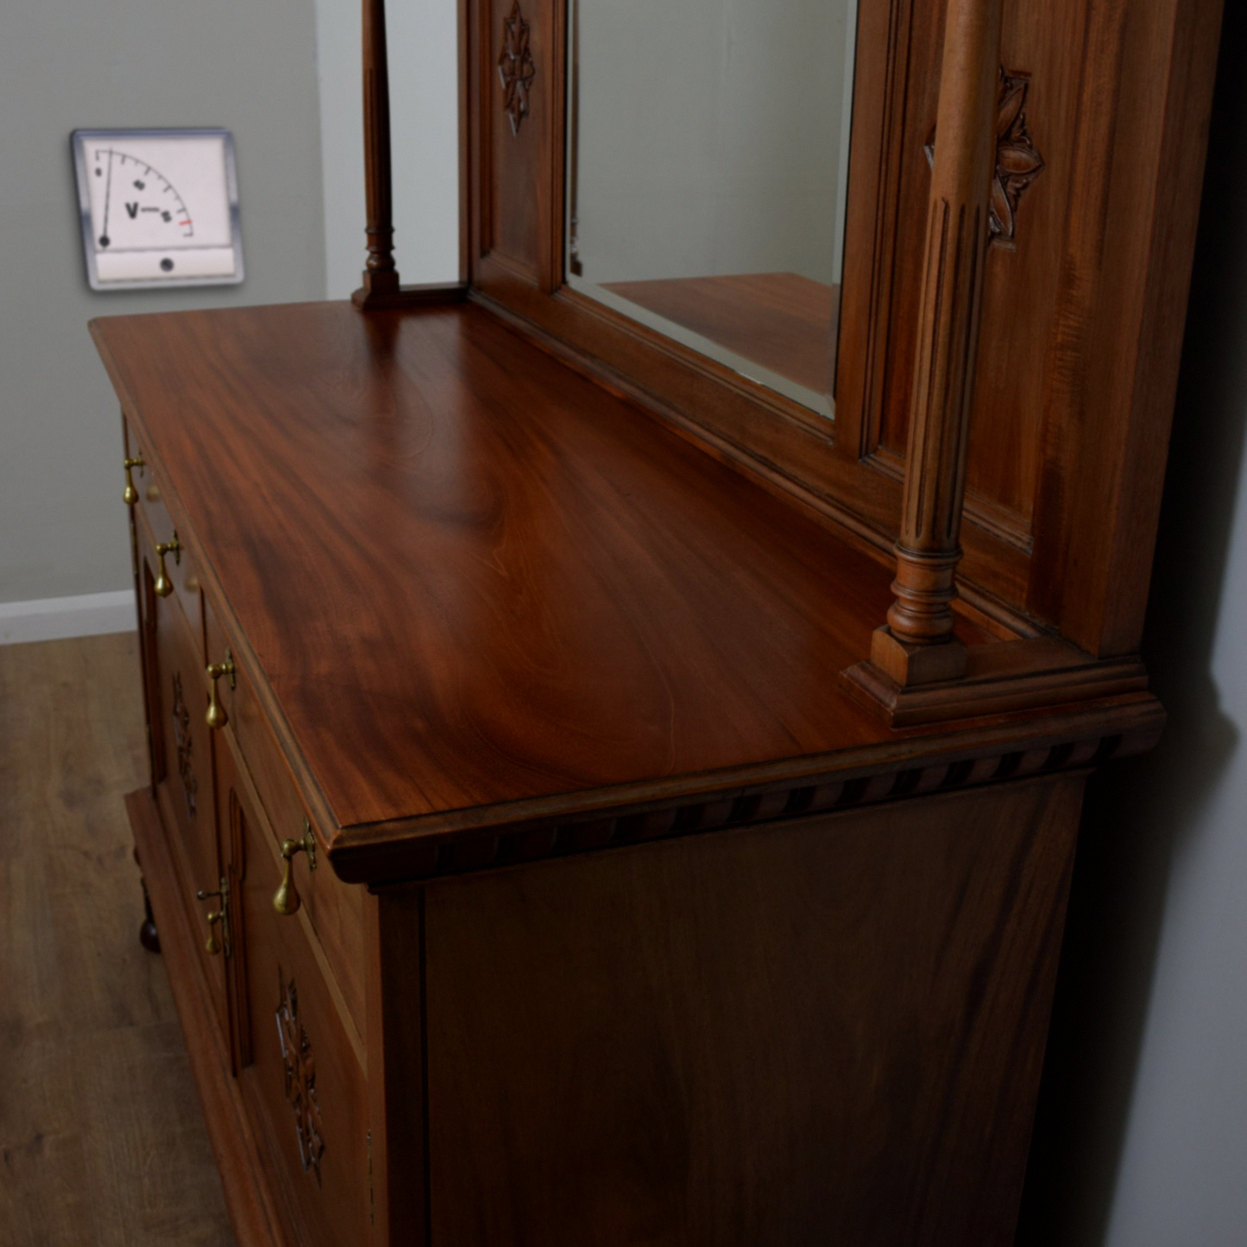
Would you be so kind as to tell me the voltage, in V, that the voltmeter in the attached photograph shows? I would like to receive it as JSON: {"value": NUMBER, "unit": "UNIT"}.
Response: {"value": 10, "unit": "V"}
